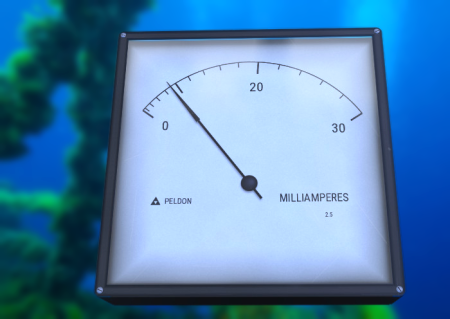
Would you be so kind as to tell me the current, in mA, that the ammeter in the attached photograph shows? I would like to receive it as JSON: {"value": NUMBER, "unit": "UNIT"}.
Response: {"value": 9, "unit": "mA"}
